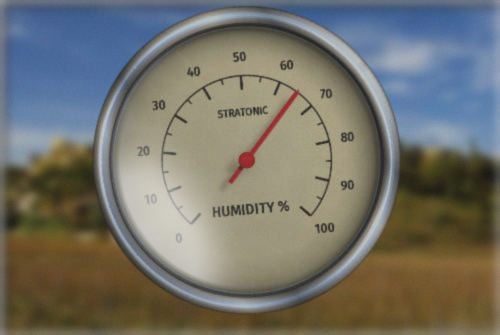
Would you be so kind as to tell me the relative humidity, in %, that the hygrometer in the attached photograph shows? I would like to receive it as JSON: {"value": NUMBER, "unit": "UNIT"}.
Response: {"value": 65, "unit": "%"}
